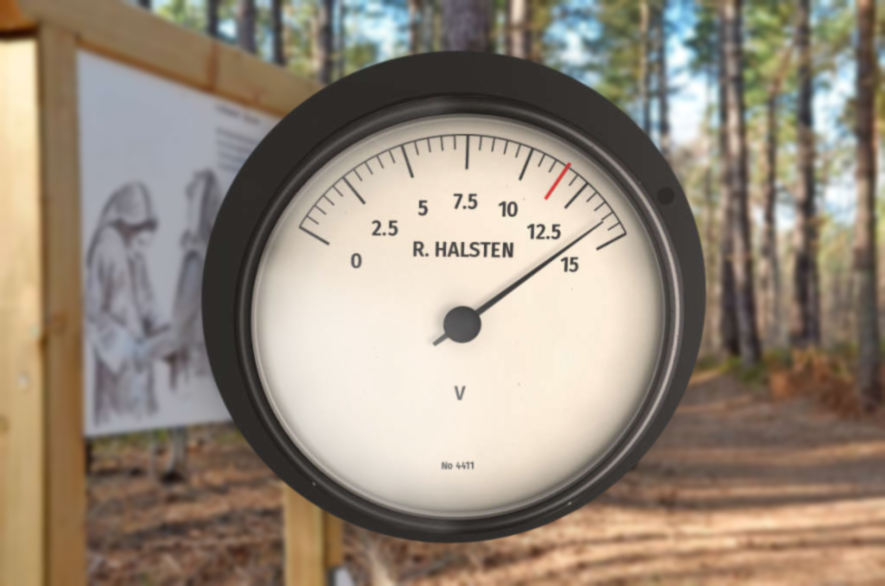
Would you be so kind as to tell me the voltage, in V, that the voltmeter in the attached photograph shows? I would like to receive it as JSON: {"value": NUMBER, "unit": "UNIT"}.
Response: {"value": 14, "unit": "V"}
